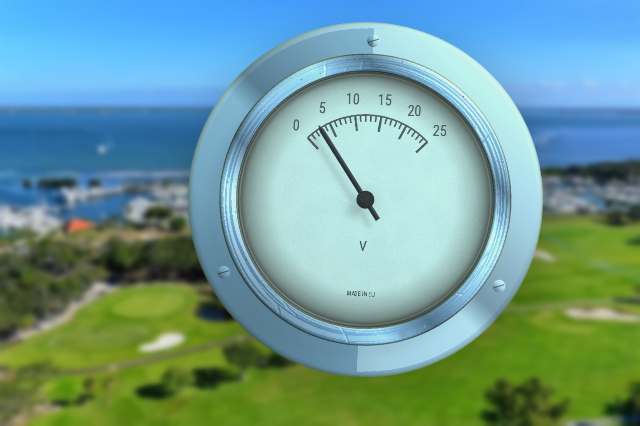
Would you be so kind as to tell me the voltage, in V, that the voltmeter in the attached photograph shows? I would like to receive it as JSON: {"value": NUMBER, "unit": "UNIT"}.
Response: {"value": 3, "unit": "V"}
